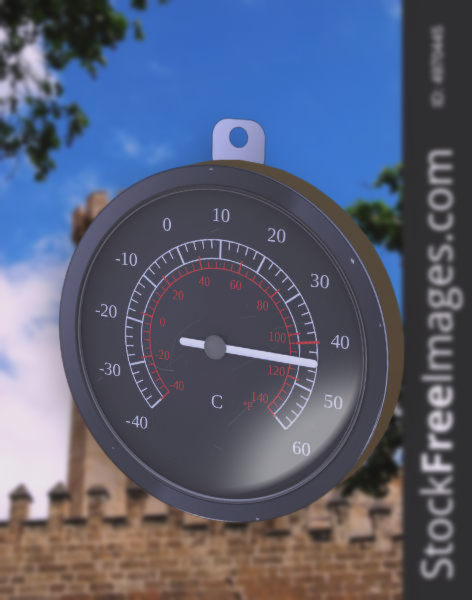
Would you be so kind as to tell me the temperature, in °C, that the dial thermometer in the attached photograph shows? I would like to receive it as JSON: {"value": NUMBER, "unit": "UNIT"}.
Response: {"value": 44, "unit": "°C"}
